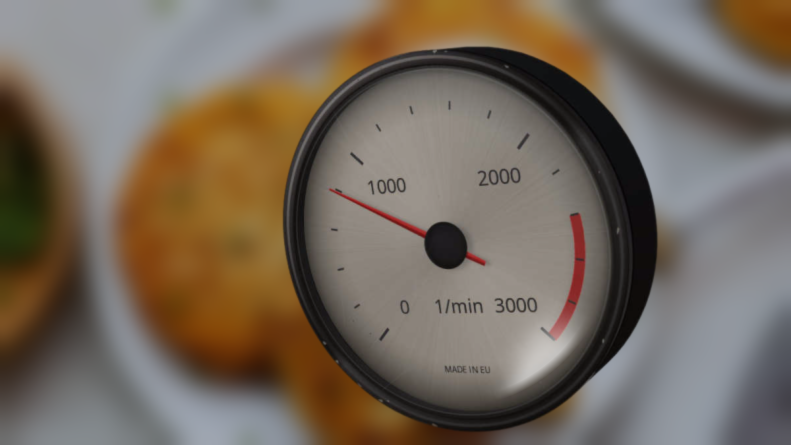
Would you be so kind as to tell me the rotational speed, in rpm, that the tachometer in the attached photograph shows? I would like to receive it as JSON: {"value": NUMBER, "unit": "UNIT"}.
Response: {"value": 800, "unit": "rpm"}
